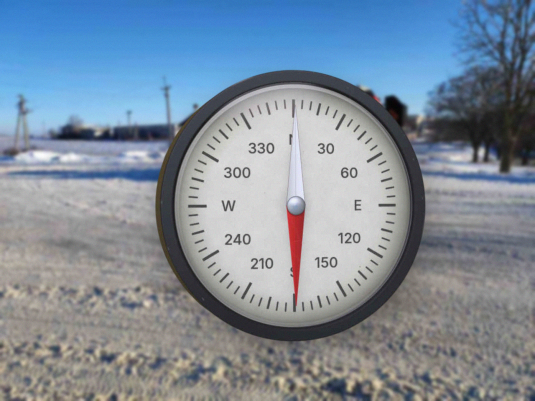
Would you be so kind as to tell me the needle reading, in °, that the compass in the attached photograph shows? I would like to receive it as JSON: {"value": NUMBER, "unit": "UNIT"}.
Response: {"value": 180, "unit": "°"}
